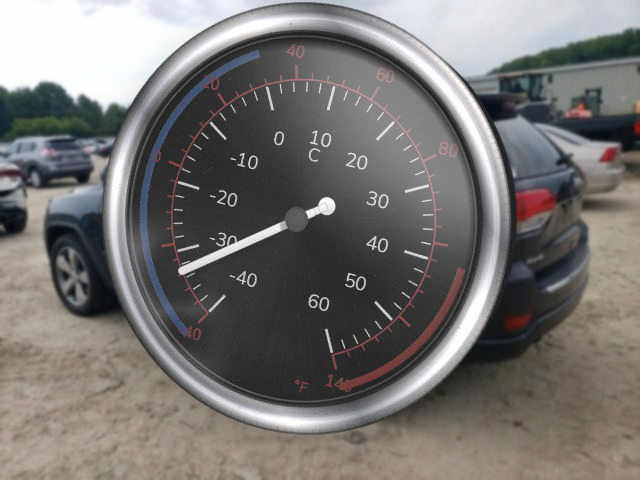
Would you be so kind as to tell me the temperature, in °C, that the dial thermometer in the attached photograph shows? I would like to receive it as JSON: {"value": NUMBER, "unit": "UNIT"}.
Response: {"value": -33, "unit": "°C"}
